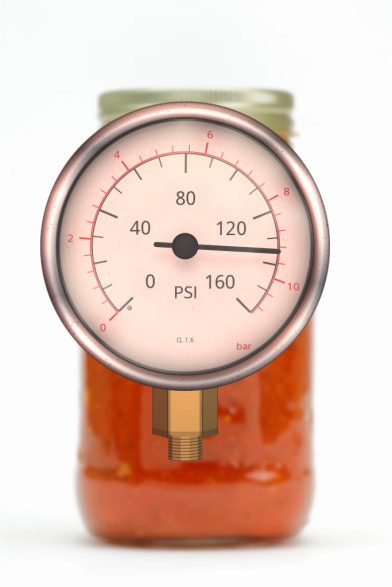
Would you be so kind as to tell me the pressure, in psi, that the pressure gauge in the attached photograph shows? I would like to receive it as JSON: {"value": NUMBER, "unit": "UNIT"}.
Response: {"value": 135, "unit": "psi"}
